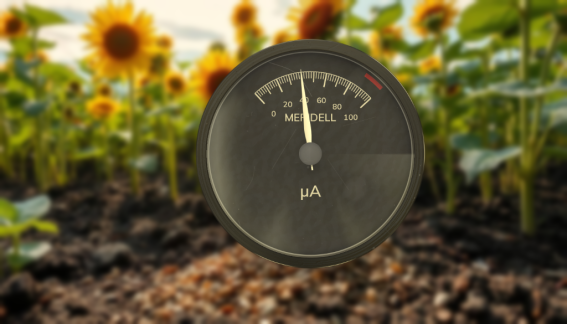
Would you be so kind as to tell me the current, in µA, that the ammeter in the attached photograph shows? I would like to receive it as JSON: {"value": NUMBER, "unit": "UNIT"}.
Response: {"value": 40, "unit": "µA"}
